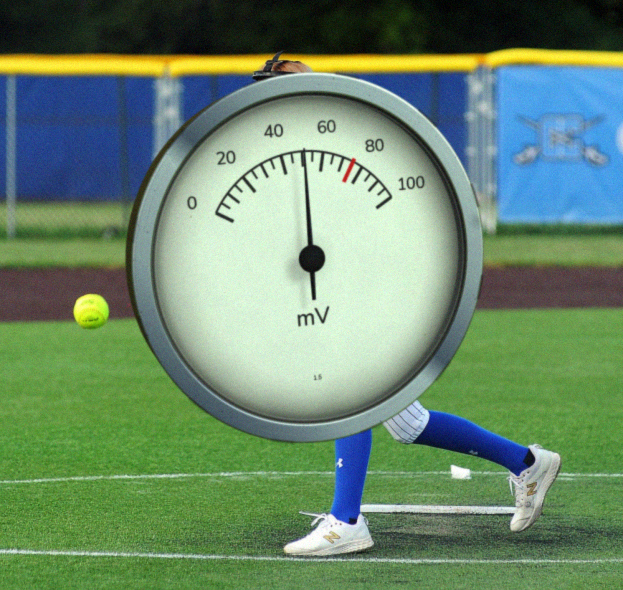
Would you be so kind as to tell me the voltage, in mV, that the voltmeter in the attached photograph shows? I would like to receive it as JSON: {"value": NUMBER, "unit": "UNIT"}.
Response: {"value": 50, "unit": "mV"}
